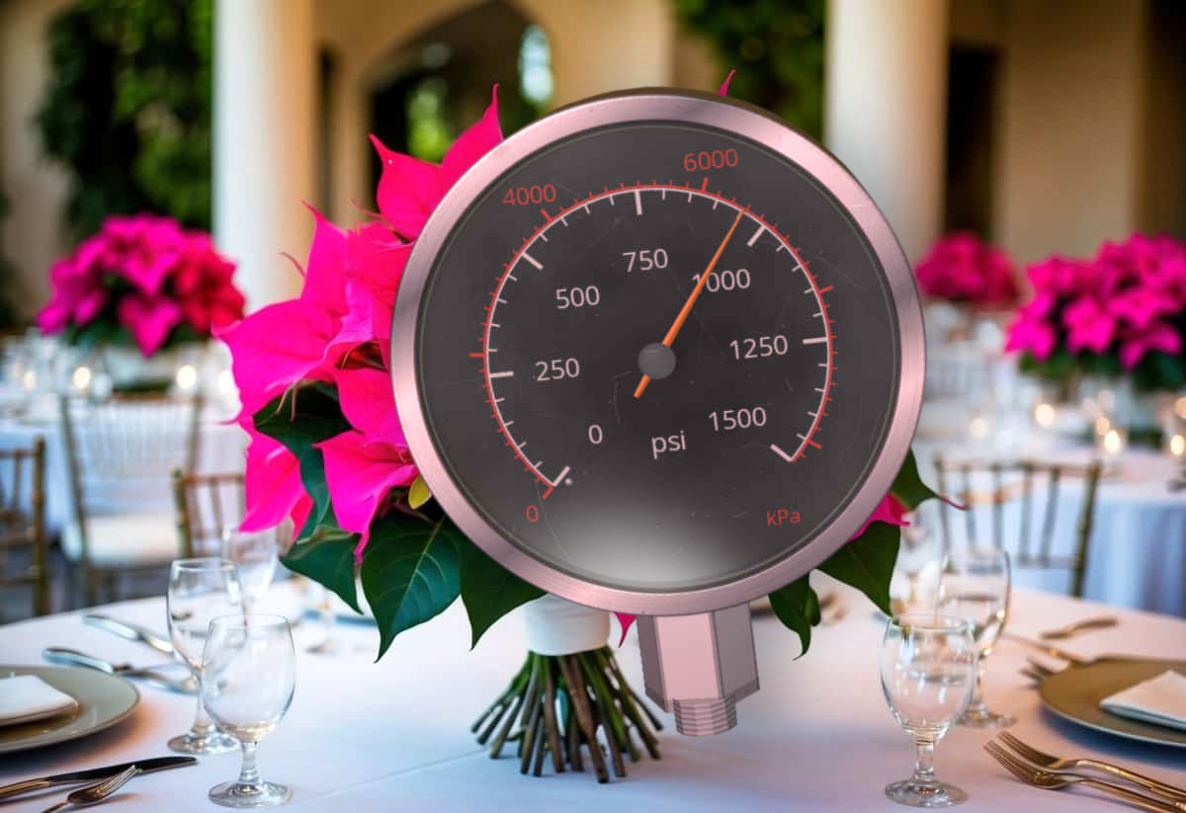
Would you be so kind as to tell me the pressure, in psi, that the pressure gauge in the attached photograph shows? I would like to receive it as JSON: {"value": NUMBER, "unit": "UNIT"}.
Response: {"value": 950, "unit": "psi"}
